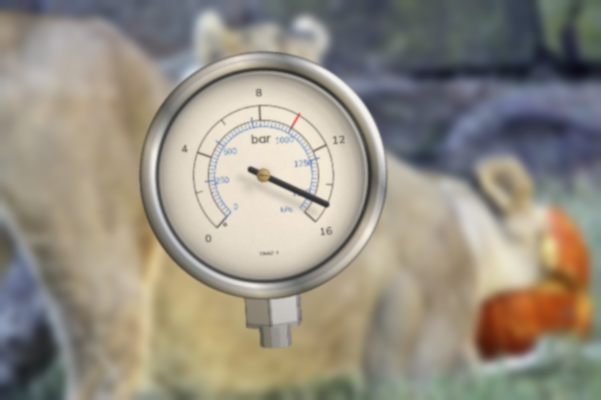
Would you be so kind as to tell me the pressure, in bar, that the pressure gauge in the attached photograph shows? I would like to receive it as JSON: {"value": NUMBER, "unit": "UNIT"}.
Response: {"value": 15, "unit": "bar"}
